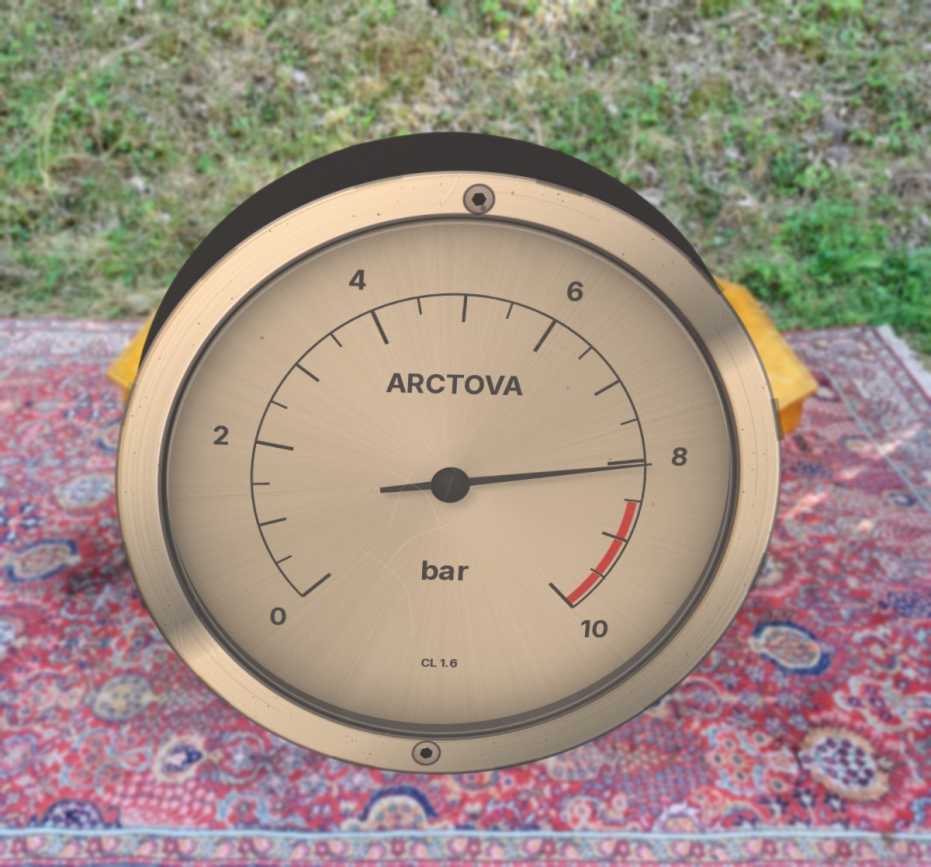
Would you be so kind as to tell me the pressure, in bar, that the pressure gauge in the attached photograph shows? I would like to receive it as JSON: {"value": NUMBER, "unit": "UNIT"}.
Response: {"value": 8, "unit": "bar"}
